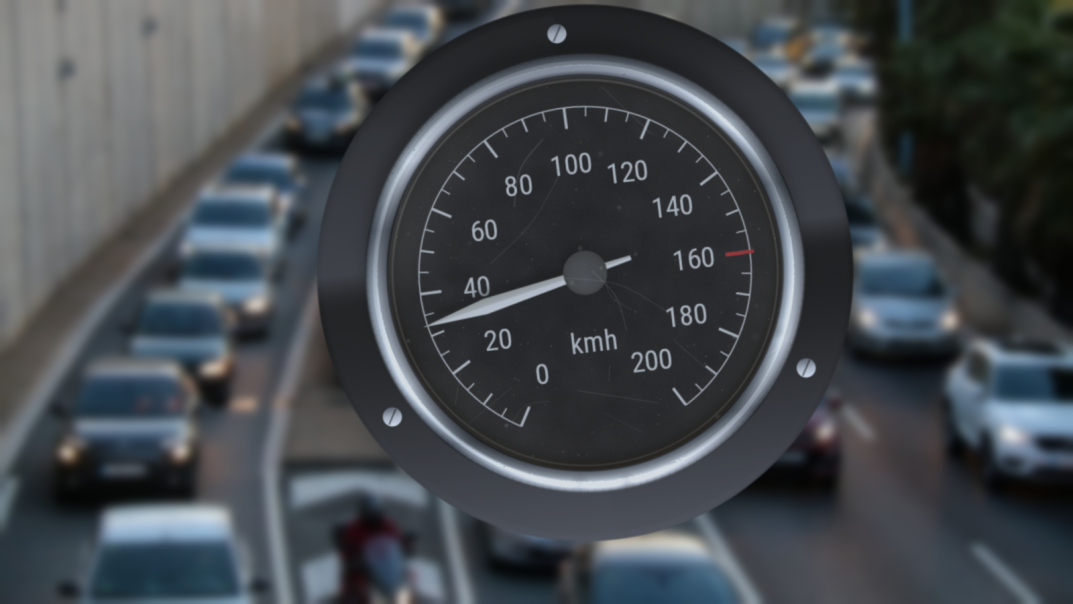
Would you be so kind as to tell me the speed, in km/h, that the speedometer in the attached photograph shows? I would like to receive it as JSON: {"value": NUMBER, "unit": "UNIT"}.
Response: {"value": 32.5, "unit": "km/h"}
